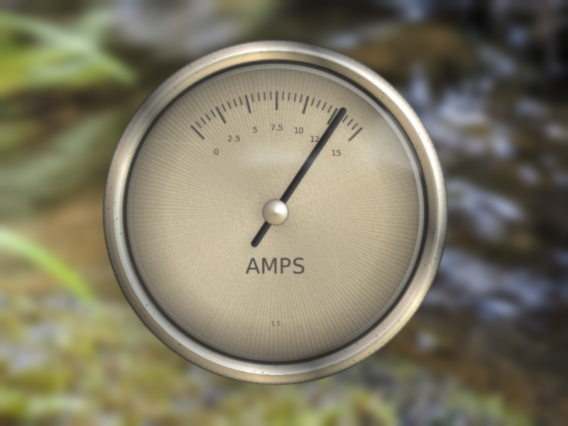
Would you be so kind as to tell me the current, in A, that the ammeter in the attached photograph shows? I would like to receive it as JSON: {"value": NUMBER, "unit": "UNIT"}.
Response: {"value": 13, "unit": "A"}
